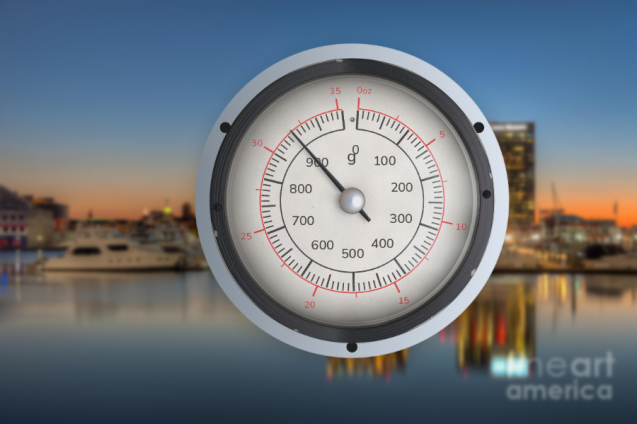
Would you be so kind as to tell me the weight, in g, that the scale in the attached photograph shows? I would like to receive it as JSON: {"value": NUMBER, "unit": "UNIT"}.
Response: {"value": 900, "unit": "g"}
